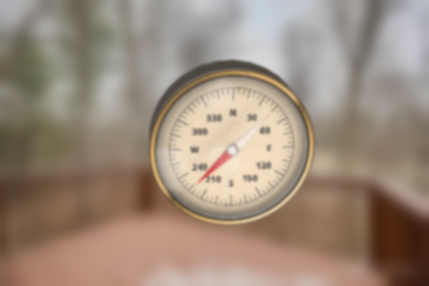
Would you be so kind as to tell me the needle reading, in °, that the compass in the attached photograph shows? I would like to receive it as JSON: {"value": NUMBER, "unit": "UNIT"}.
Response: {"value": 225, "unit": "°"}
